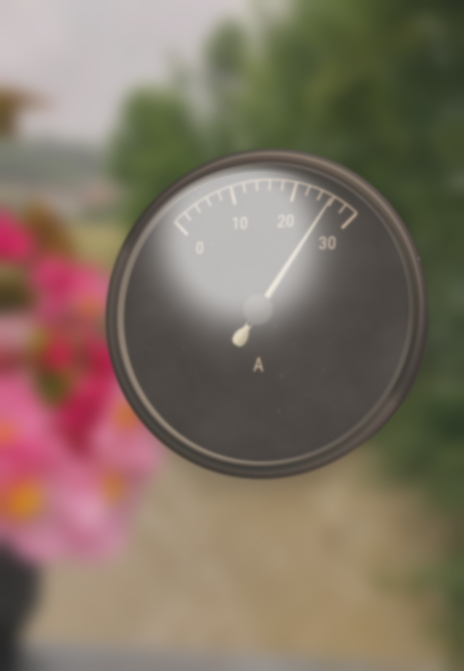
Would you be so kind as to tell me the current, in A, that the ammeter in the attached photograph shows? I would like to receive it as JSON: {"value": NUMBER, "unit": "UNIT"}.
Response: {"value": 26, "unit": "A"}
